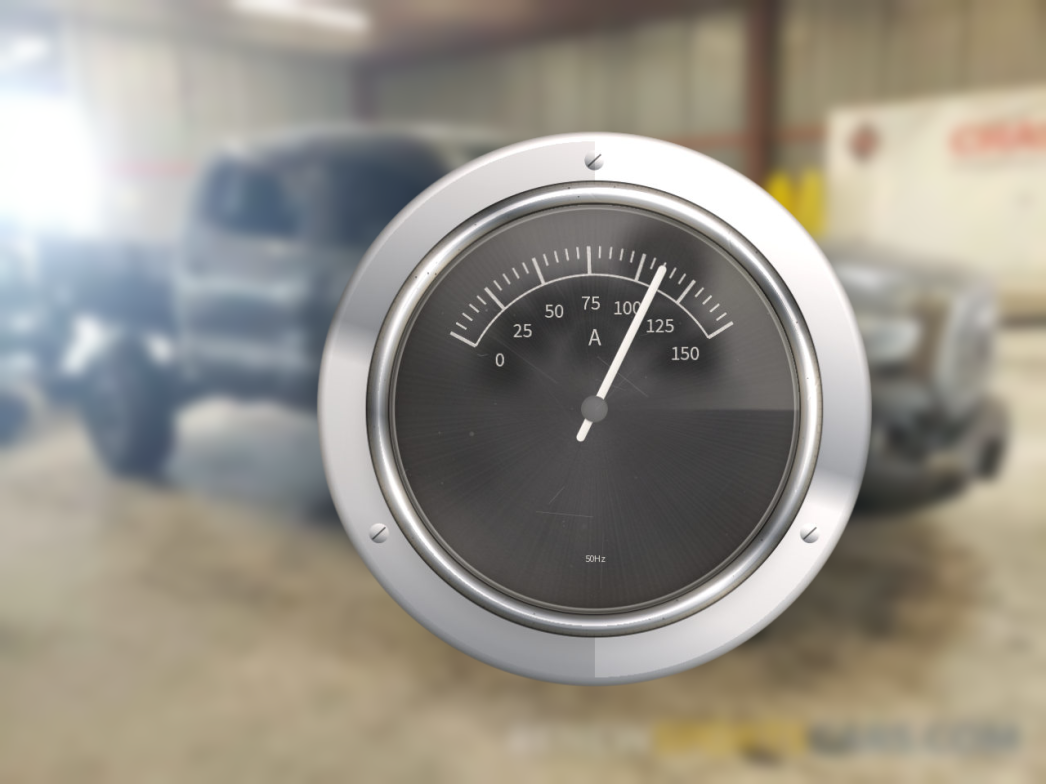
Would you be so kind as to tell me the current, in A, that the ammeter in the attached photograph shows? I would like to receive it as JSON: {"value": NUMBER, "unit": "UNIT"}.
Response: {"value": 110, "unit": "A"}
